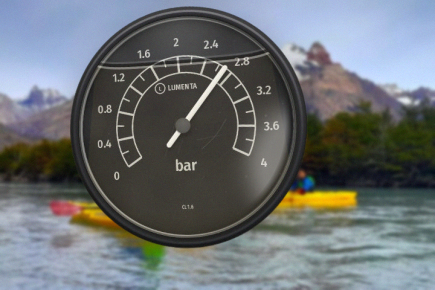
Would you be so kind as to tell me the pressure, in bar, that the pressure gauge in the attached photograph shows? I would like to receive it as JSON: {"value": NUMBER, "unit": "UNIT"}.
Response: {"value": 2.7, "unit": "bar"}
